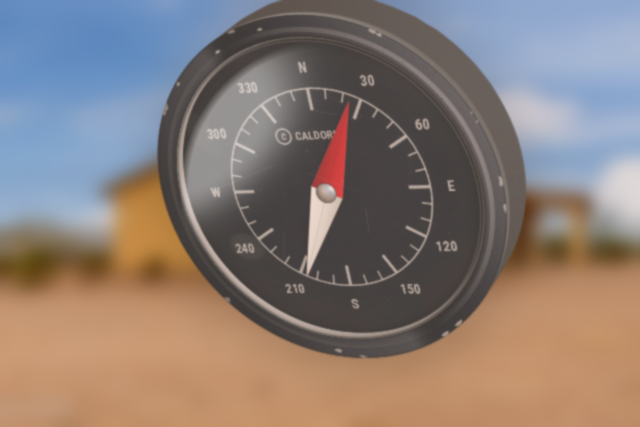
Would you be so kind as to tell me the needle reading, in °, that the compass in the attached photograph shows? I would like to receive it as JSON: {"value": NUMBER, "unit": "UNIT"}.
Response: {"value": 25, "unit": "°"}
